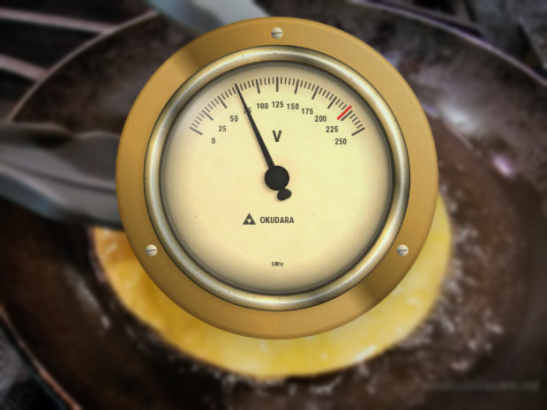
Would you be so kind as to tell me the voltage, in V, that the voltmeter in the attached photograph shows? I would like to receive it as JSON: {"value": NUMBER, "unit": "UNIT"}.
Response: {"value": 75, "unit": "V"}
